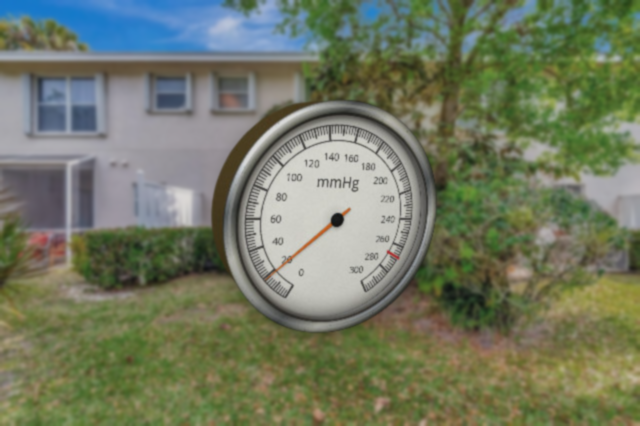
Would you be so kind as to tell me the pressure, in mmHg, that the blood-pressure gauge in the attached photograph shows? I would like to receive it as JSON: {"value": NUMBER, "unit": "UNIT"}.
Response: {"value": 20, "unit": "mmHg"}
